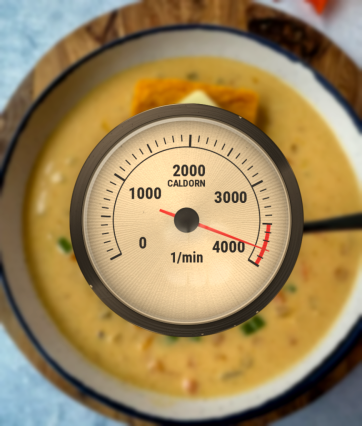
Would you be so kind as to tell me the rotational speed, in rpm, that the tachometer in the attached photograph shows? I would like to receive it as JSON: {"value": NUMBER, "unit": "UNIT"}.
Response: {"value": 3800, "unit": "rpm"}
